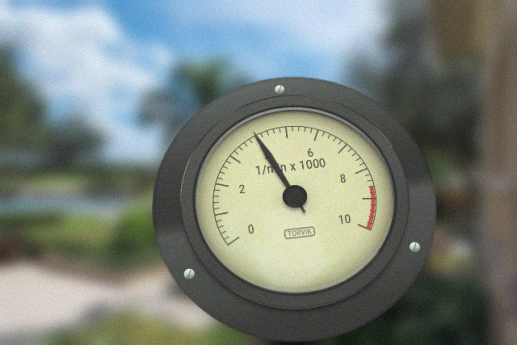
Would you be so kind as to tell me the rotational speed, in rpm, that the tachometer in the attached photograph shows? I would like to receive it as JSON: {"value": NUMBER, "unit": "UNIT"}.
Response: {"value": 4000, "unit": "rpm"}
